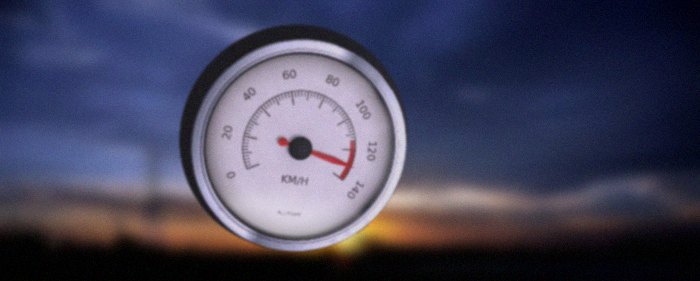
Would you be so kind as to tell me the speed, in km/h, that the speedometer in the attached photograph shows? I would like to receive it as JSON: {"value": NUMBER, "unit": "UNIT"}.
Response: {"value": 130, "unit": "km/h"}
